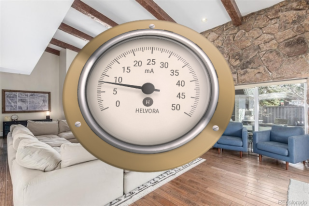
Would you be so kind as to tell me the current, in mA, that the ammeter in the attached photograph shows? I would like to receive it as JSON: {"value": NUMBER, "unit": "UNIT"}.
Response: {"value": 7.5, "unit": "mA"}
